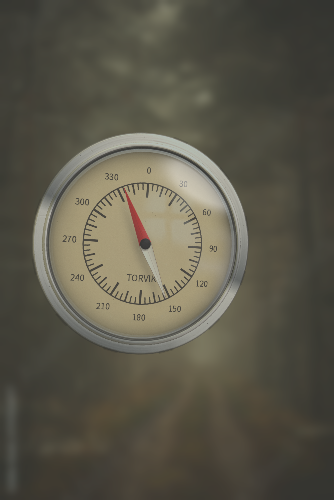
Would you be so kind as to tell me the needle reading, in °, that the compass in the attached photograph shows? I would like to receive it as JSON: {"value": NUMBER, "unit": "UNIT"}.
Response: {"value": 335, "unit": "°"}
